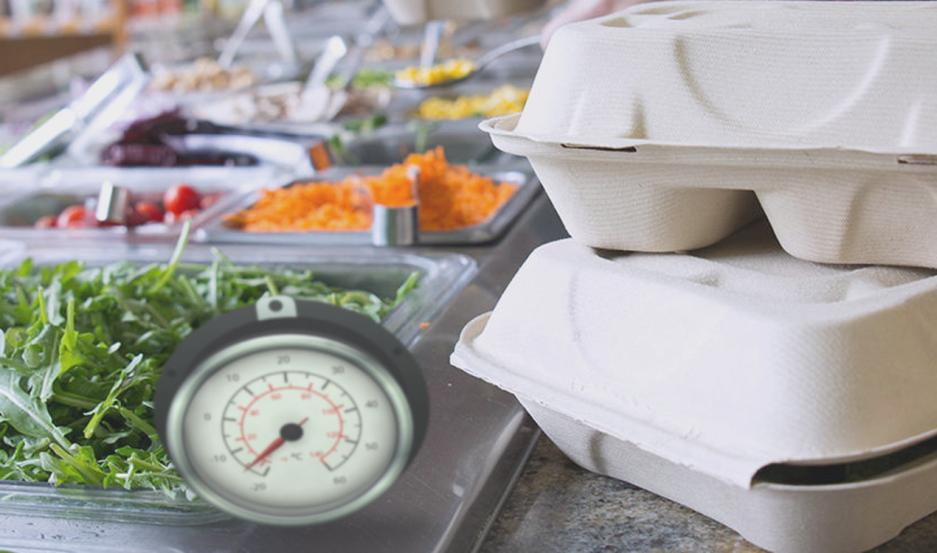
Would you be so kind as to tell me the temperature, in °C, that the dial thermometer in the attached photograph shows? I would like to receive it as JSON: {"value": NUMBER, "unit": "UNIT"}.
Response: {"value": -15, "unit": "°C"}
